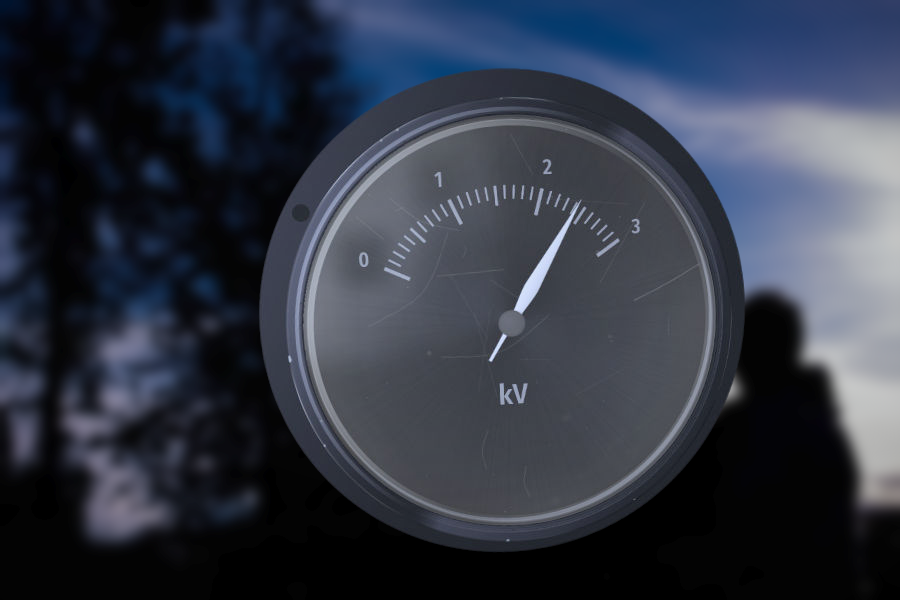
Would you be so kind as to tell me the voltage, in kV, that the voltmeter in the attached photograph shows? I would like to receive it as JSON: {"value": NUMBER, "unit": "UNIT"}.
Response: {"value": 2.4, "unit": "kV"}
